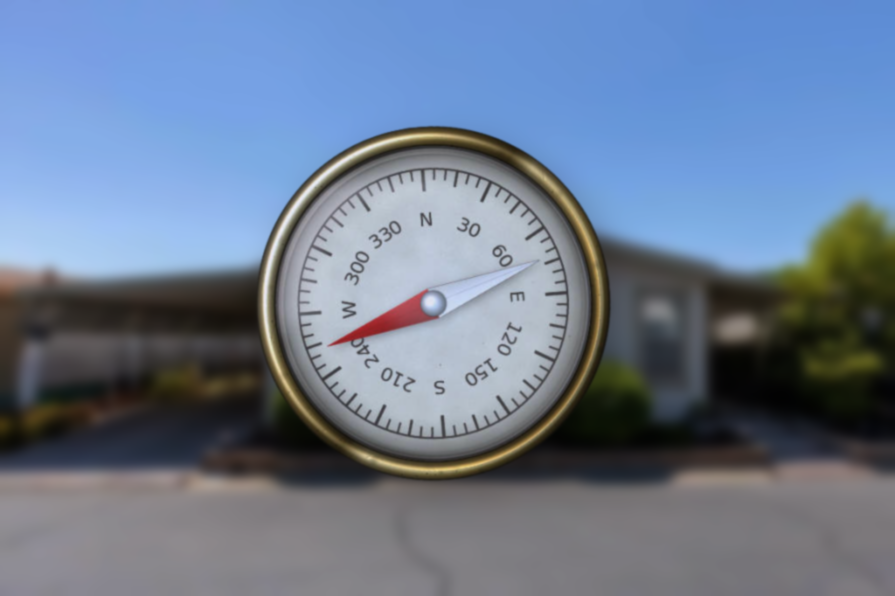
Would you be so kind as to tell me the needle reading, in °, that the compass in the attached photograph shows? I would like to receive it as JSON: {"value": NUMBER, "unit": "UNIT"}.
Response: {"value": 252.5, "unit": "°"}
